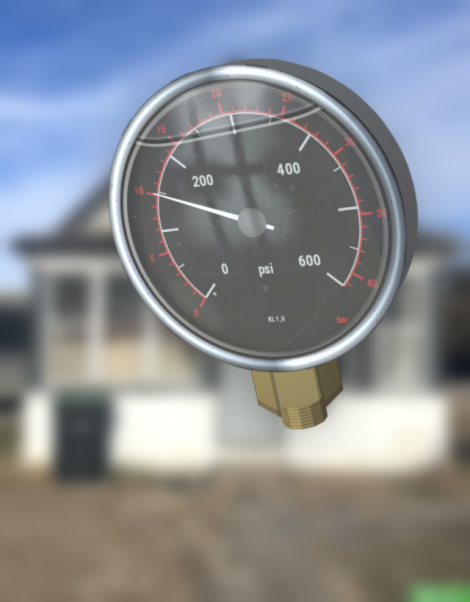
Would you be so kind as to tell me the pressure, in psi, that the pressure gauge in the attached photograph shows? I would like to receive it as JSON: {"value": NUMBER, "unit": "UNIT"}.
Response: {"value": 150, "unit": "psi"}
